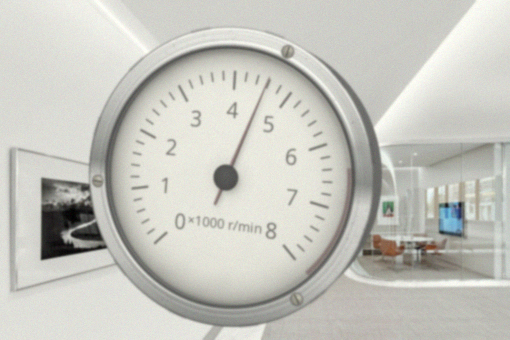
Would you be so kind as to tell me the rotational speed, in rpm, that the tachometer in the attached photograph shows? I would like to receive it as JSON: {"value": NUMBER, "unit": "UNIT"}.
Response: {"value": 4600, "unit": "rpm"}
